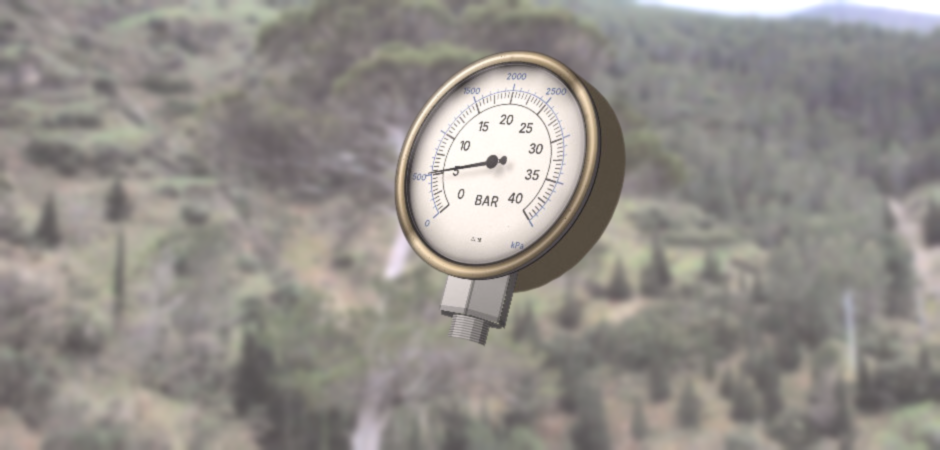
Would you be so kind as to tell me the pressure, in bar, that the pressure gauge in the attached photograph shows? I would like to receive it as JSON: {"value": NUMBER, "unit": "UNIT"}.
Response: {"value": 5, "unit": "bar"}
